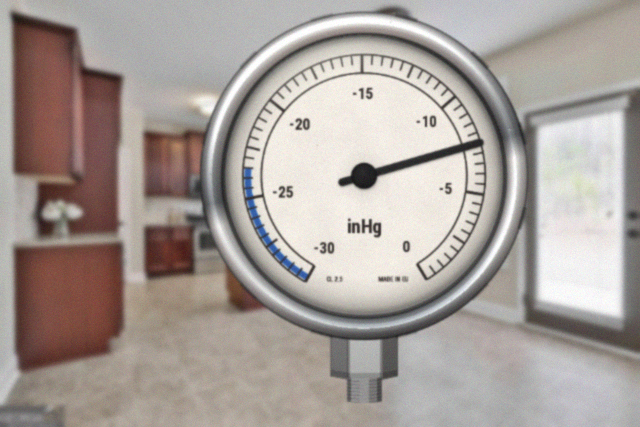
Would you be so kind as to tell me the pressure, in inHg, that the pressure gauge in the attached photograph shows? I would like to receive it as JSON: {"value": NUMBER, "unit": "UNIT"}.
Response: {"value": -7.5, "unit": "inHg"}
